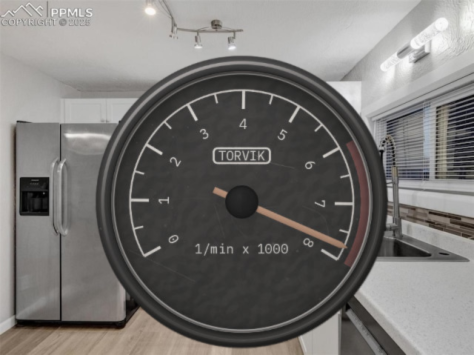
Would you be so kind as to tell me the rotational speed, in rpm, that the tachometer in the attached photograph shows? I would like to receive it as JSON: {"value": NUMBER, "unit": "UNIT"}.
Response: {"value": 7750, "unit": "rpm"}
